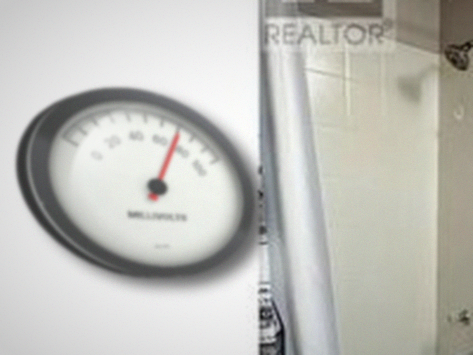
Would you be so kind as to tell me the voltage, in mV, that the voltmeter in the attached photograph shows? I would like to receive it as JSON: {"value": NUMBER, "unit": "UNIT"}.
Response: {"value": 70, "unit": "mV"}
